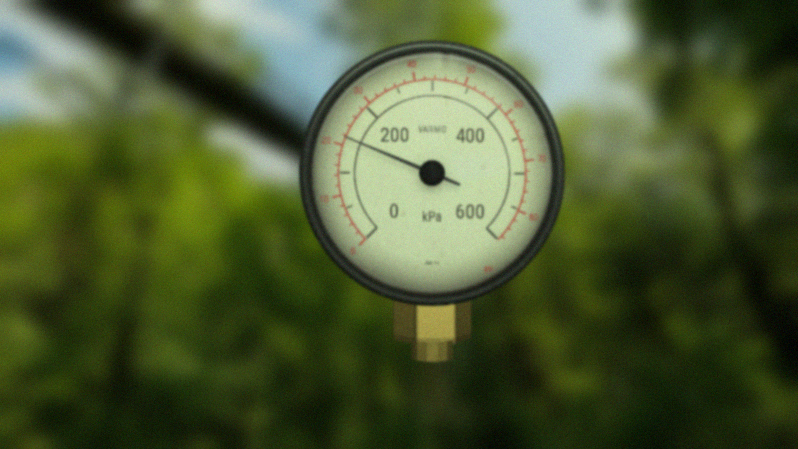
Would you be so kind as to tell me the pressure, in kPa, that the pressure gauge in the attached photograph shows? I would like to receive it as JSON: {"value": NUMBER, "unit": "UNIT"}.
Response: {"value": 150, "unit": "kPa"}
